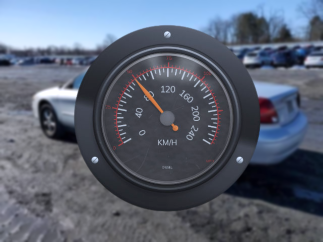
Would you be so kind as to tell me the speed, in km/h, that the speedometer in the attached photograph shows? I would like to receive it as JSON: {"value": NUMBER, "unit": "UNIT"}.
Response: {"value": 80, "unit": "km/h"}
